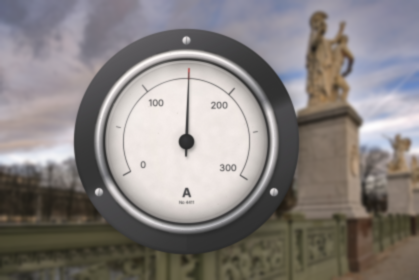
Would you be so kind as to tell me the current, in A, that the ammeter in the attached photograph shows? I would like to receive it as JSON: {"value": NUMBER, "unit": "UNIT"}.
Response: {"value": 150, "unit": "A"}
